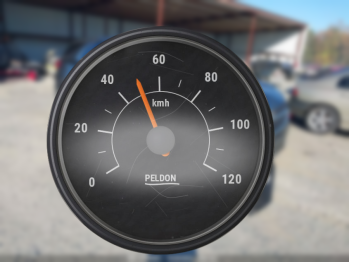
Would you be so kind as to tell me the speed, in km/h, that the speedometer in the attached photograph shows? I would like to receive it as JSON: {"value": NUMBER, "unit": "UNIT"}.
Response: {"value": 50, "unit": "km/h"}
